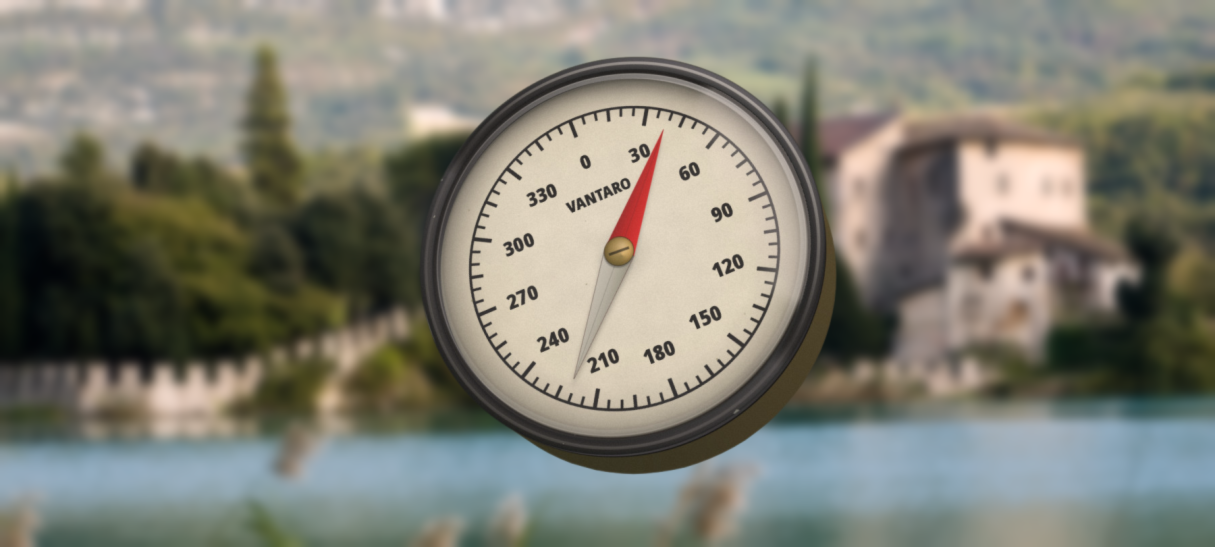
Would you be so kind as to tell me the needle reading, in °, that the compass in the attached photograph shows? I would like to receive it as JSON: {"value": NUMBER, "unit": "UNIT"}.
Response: {"value": 40, "unit": "°"}
